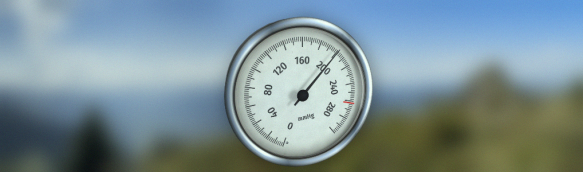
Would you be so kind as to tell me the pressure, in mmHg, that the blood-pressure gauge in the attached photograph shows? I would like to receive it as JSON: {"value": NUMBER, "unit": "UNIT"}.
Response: {"value": 200, "unit": "mmHg"}
